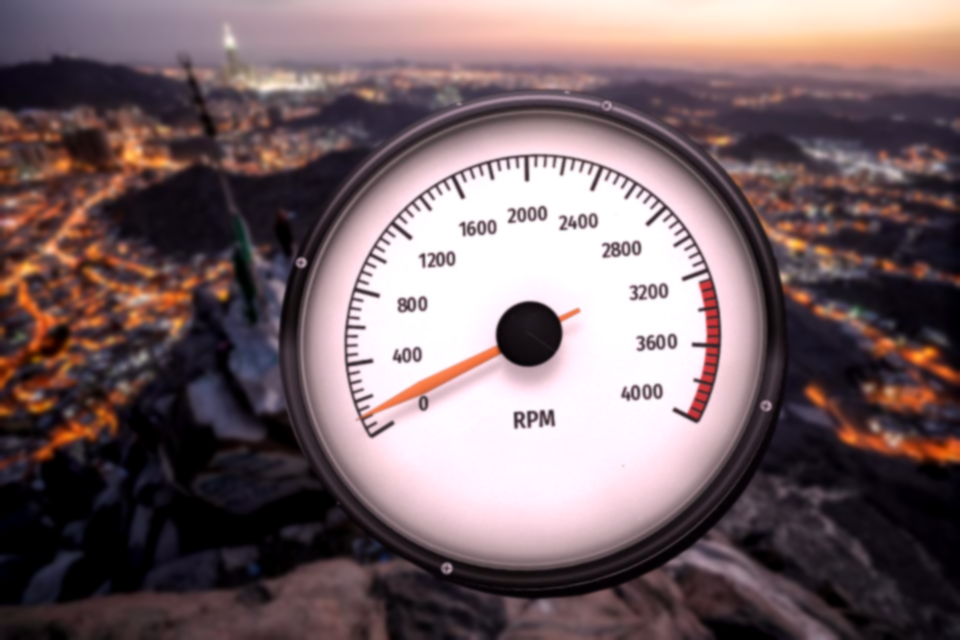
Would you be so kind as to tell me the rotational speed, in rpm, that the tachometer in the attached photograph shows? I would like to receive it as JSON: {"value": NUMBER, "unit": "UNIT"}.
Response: {"value": 100, "unit": "rpm"}
